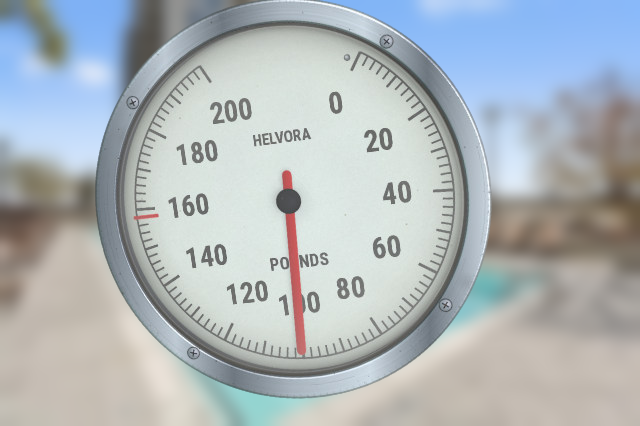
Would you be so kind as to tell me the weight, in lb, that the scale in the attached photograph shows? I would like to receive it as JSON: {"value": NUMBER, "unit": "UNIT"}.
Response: {"value": 100, "unit": "lb"}
